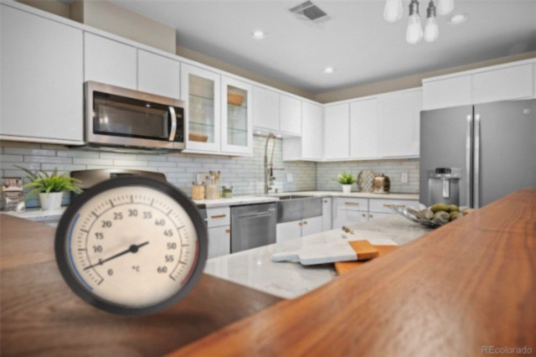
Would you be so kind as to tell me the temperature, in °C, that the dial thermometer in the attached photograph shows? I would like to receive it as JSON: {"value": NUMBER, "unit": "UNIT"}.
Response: {"value": 5, "unit": "°C"}
